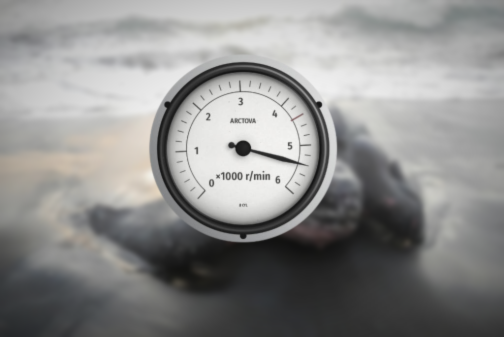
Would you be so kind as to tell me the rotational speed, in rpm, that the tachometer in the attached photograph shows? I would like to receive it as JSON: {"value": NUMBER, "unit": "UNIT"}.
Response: {"value": 5400, "unit": "rpm"}
